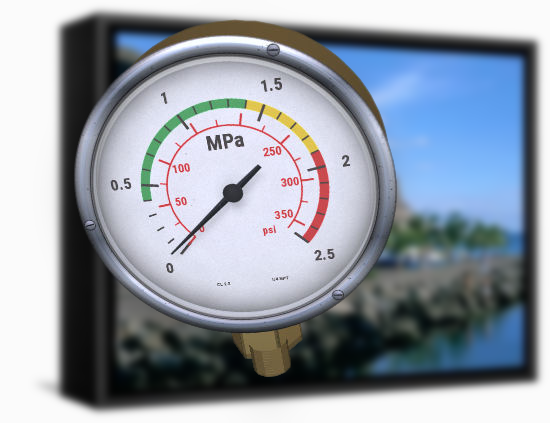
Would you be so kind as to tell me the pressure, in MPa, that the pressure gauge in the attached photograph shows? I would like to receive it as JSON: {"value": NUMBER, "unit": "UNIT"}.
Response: {"value": 0.05, "unit": "MPa"}
